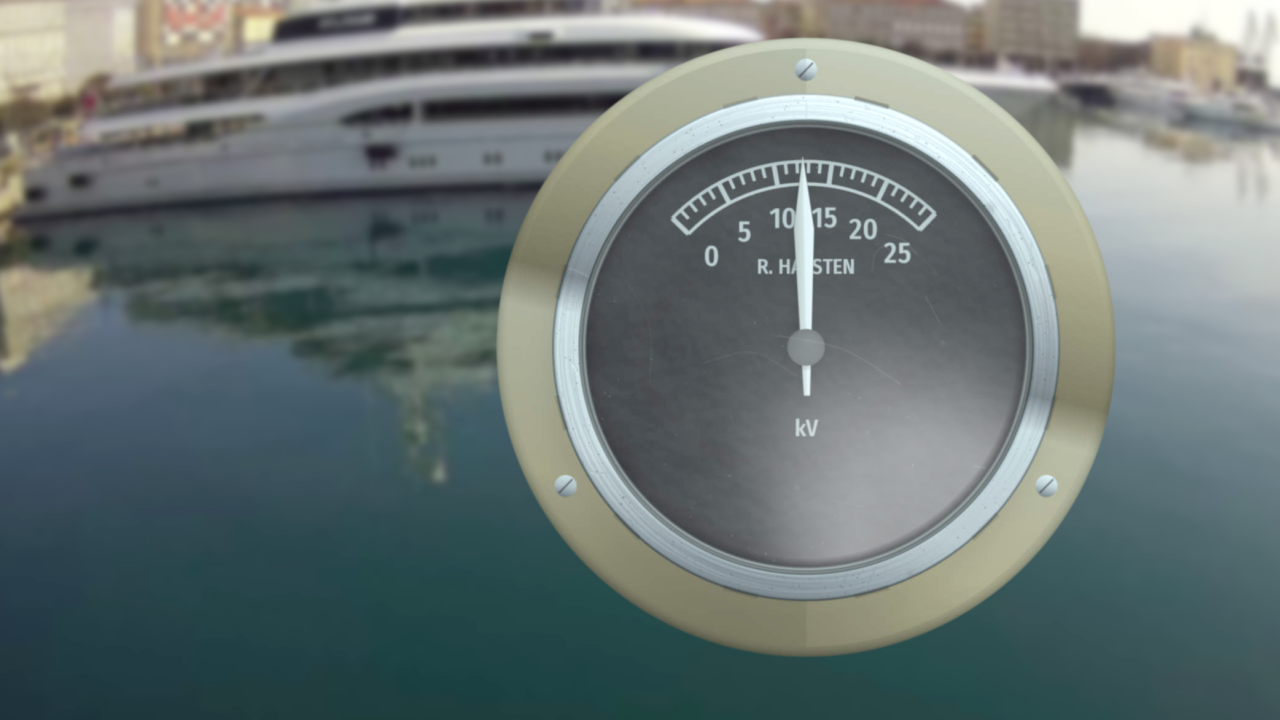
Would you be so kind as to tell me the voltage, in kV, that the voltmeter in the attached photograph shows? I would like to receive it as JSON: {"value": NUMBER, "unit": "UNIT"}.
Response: {"value": 12.5, "unit": "kV"}
